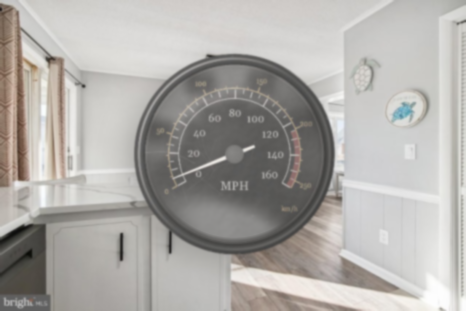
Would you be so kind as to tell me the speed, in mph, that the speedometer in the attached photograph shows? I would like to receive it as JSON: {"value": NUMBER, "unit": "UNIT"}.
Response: {"value": 5, "unit": "mph"}
